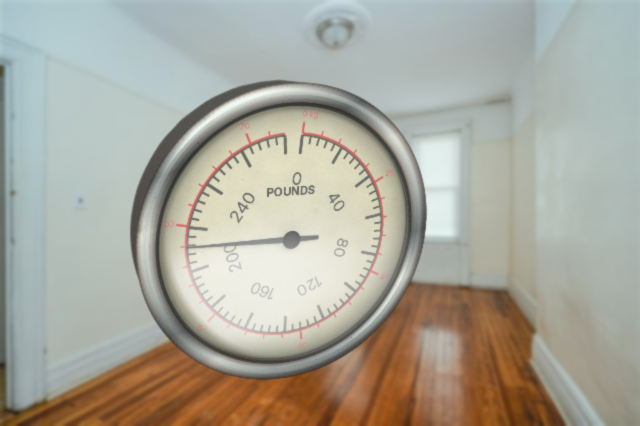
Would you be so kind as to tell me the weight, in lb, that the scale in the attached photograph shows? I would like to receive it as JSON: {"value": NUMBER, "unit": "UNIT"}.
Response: {"value": 212, "unit": "lb"}
